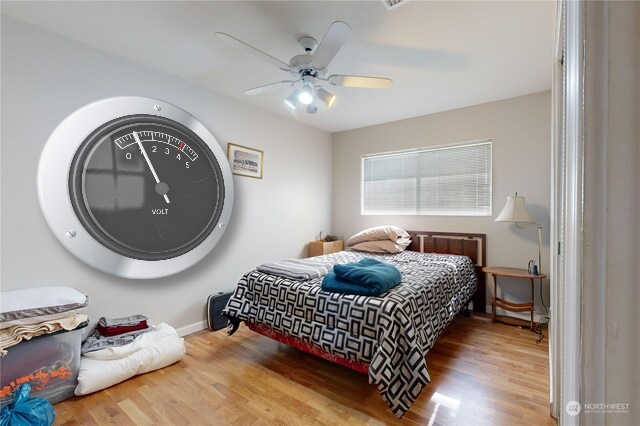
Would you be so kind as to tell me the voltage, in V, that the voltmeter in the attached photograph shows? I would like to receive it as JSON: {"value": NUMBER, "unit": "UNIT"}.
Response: {"value": 1, "unit": "V"}
